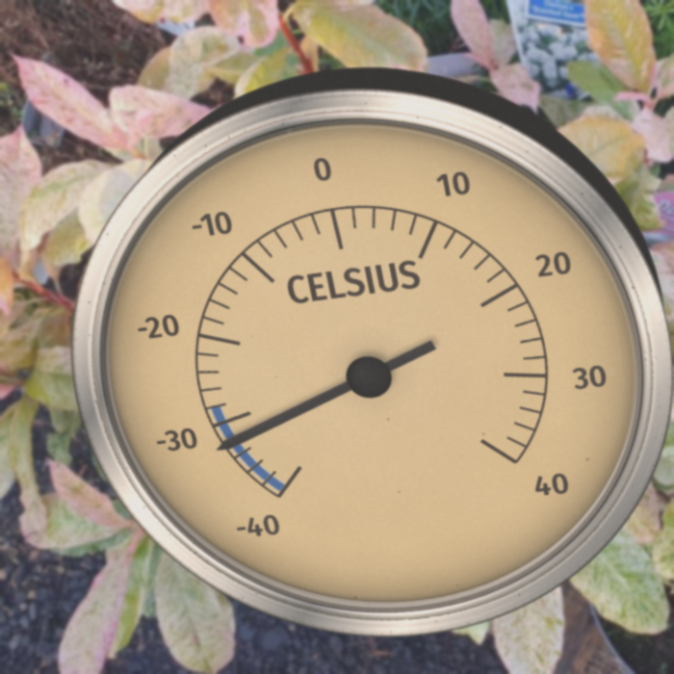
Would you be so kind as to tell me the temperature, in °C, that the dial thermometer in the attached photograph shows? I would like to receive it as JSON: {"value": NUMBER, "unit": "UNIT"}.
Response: {"value": -32, "unit": "°C"}
